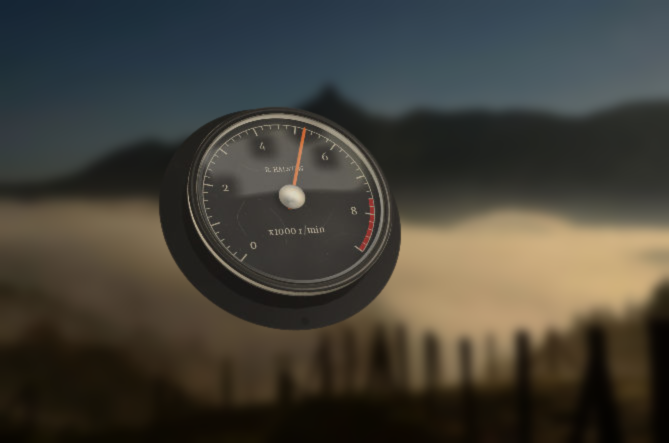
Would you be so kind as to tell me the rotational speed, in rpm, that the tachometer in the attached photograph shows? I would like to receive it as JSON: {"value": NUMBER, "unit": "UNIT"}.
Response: {"value": 5200, "unit": "rpm"}
